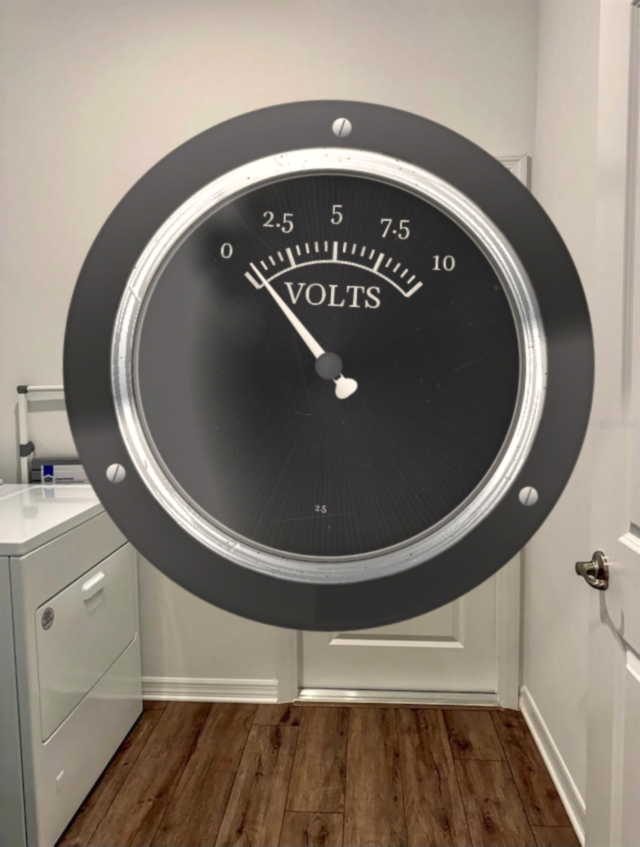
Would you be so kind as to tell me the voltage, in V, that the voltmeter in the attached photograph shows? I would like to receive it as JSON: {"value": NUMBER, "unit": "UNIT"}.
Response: {"value": 0.5, "unit": "V"}
